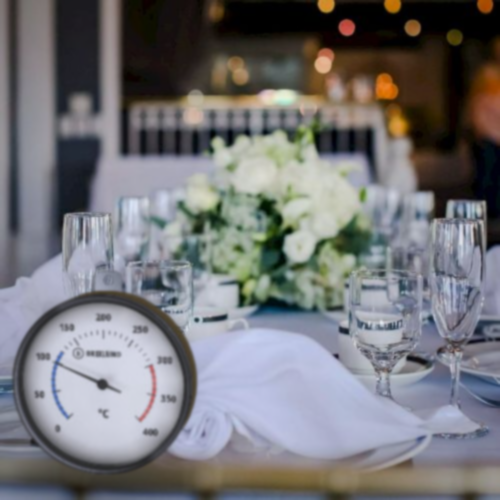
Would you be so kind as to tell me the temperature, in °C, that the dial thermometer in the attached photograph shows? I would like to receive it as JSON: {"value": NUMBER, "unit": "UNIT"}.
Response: {"value": 100, "unit": "°C"}
